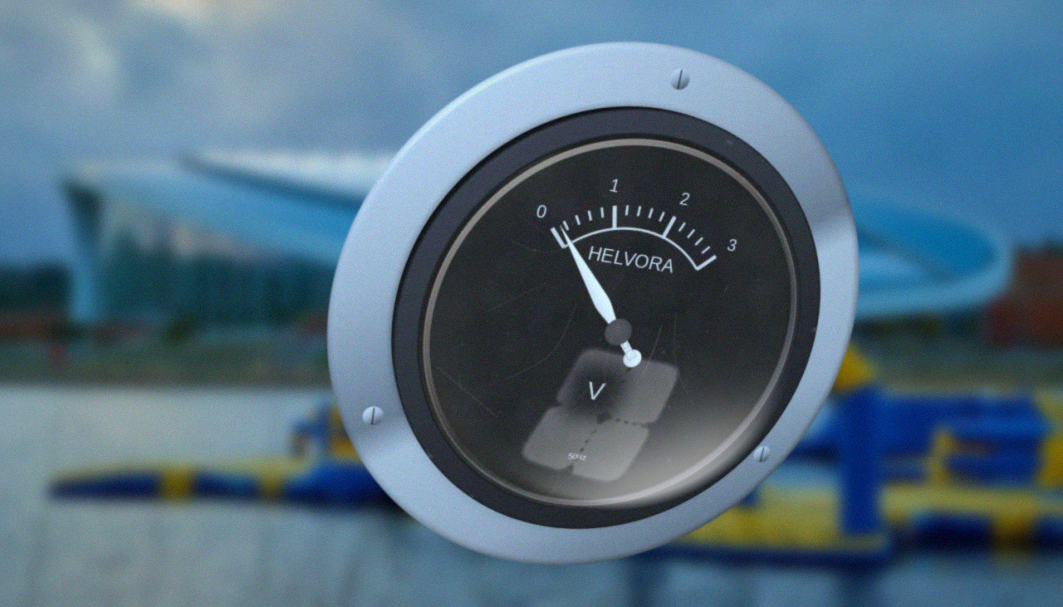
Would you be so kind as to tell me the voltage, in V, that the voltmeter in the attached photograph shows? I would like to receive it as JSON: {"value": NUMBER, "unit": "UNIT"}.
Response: {"value": 0.1, "unit": "V"}
